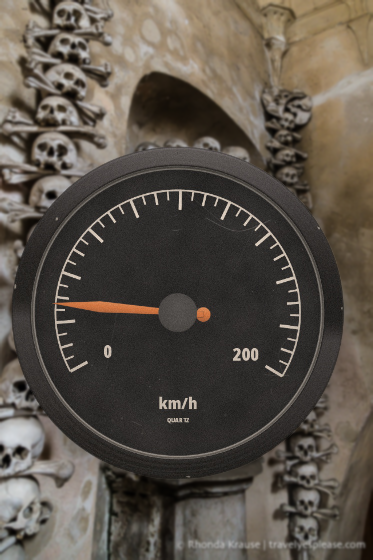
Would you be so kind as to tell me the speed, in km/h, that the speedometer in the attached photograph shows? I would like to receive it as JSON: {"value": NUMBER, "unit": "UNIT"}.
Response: {"value": 27.5, "unit": "km/h"}
